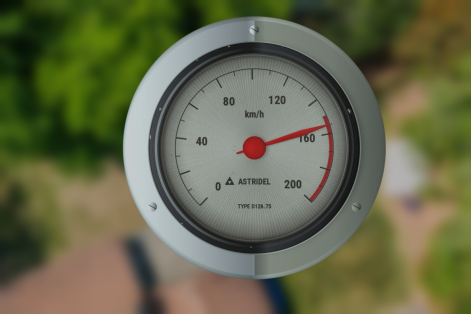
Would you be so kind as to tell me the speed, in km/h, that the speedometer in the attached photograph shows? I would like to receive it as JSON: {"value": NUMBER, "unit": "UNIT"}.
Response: {"value": 155, "unit": "km/h"}
